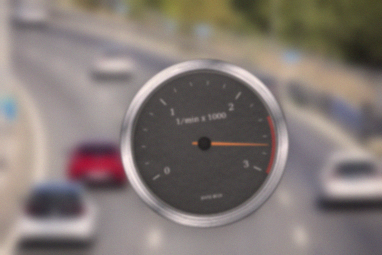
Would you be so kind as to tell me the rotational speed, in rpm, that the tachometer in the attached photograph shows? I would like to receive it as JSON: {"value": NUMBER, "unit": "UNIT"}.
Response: {"value": 2700, "unit": "rpm"}
